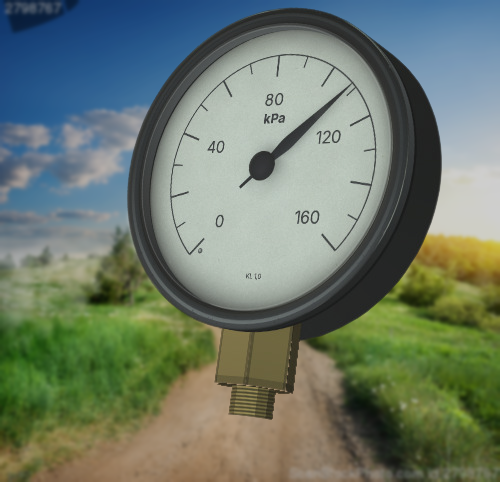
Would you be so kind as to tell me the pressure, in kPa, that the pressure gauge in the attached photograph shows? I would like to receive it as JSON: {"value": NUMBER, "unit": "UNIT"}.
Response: {"value": 110, "unit": "kPa"}
